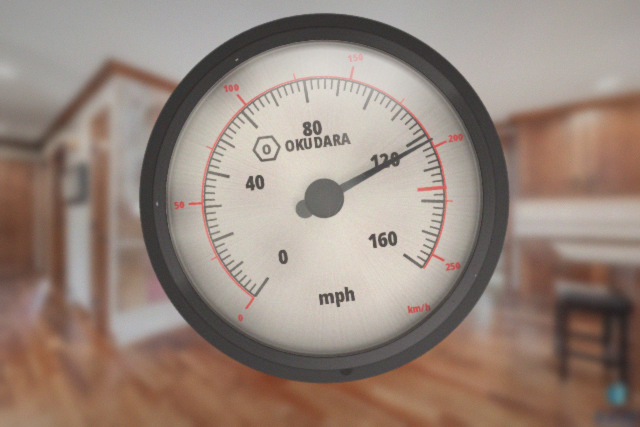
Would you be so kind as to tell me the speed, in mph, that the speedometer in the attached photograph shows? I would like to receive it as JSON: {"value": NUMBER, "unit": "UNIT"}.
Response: {"value": 122, "unit": "mph"}
